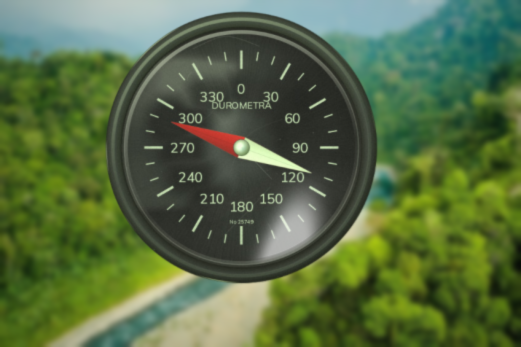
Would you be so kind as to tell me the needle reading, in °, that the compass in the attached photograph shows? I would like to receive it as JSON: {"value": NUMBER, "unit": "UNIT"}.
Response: {"value": 290, "unit": "°"}
